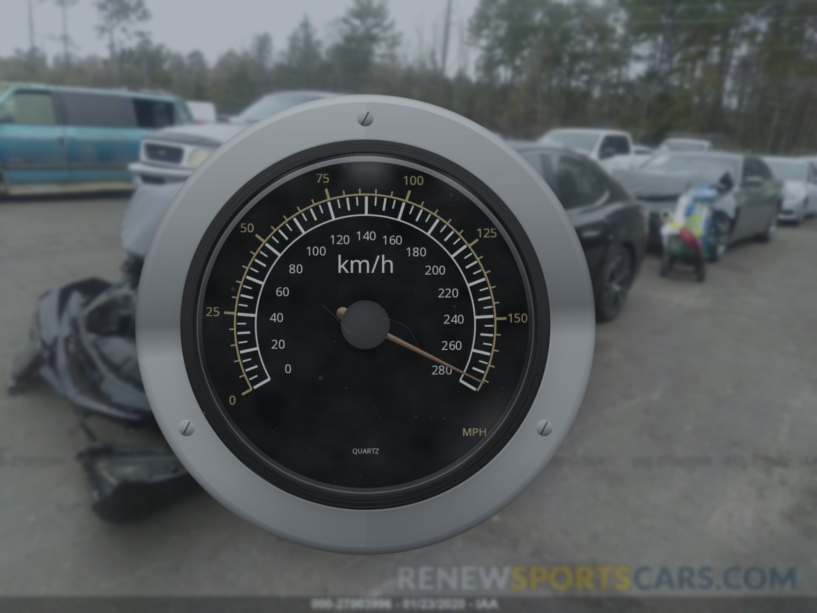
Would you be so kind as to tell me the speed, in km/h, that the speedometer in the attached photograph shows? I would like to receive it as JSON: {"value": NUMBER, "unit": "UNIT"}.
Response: {"value": 275, "unit": "km/h"}
